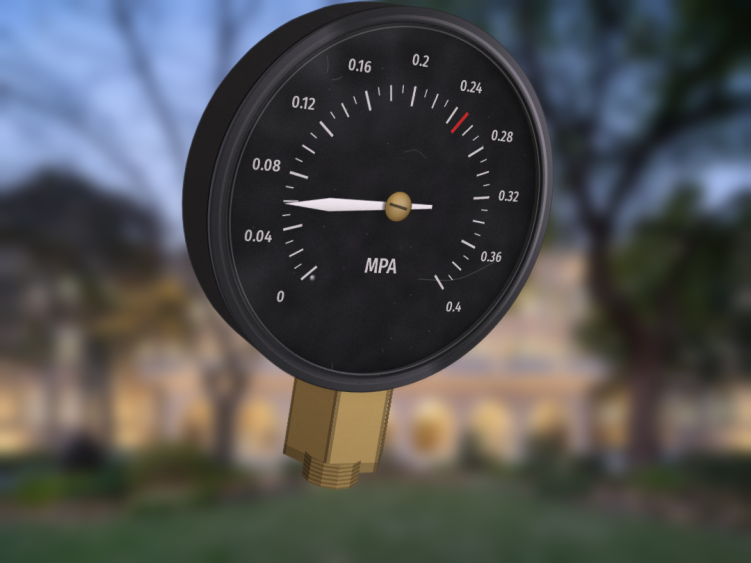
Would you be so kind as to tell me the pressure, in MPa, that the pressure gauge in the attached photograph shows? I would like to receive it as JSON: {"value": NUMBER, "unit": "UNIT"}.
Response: {"value": 0.06, "unit": "MPa"}
